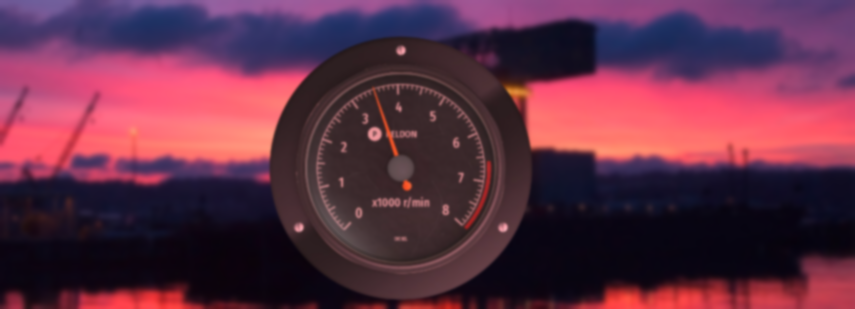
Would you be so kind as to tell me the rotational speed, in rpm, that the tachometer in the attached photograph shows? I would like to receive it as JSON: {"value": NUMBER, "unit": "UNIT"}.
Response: {"value": 3500, "unit": "rpm"}
